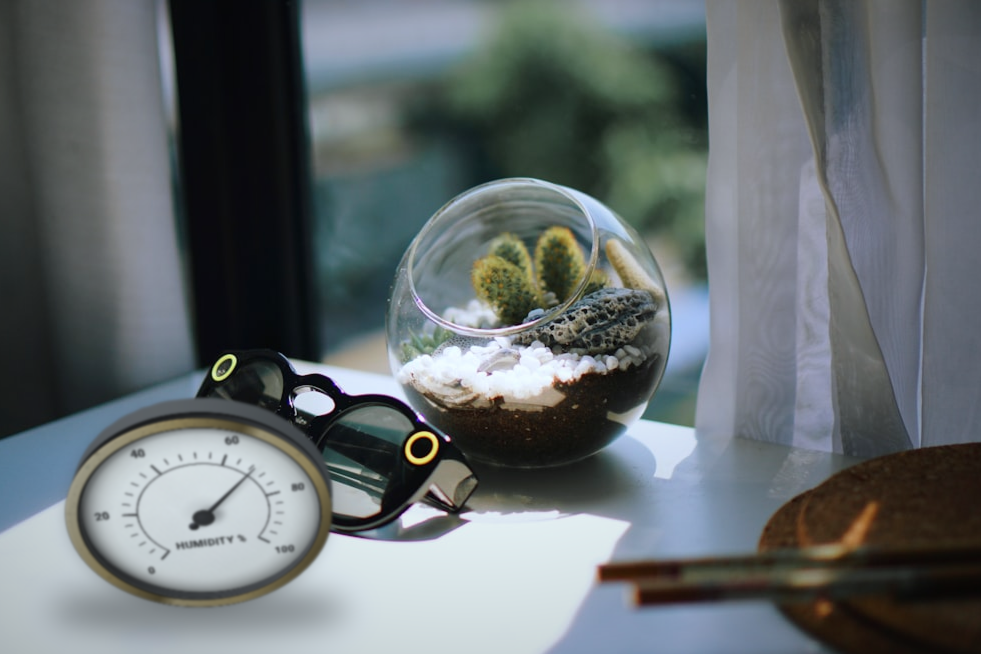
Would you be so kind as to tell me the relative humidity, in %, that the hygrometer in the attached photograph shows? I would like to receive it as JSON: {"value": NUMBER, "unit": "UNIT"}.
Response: {"value": 68, "unit": "%"}
